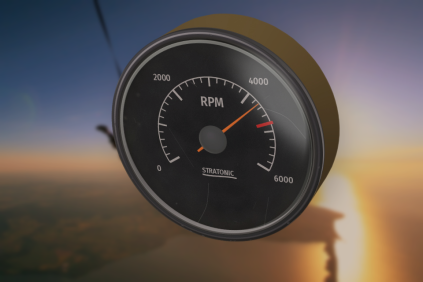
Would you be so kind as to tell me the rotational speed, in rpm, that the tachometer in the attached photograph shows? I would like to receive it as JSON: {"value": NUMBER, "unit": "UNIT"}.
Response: {"value": 4300, "unit": "rpm"}
